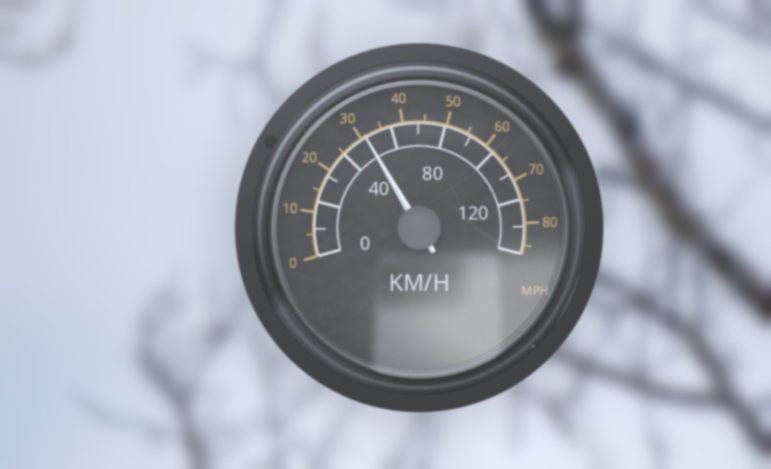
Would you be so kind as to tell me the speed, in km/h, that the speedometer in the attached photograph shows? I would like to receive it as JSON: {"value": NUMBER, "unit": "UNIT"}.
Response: {"value": 50, "unit": "km/h"}
